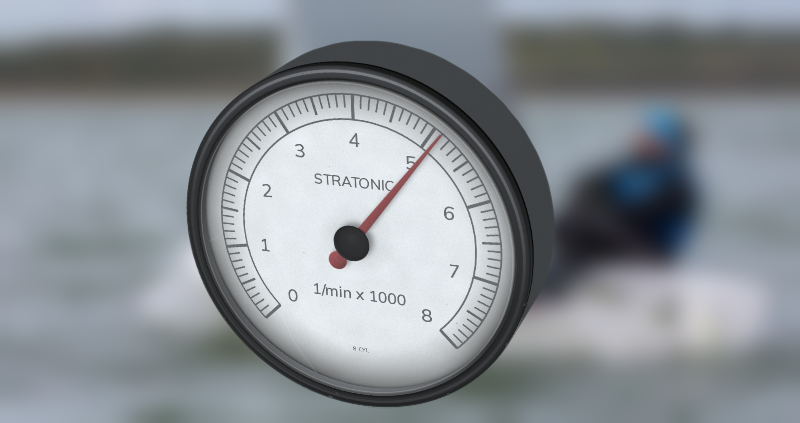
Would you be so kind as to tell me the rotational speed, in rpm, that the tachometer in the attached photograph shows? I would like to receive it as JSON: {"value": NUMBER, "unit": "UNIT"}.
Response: {"value": 5100, "unit": "rpm"}
